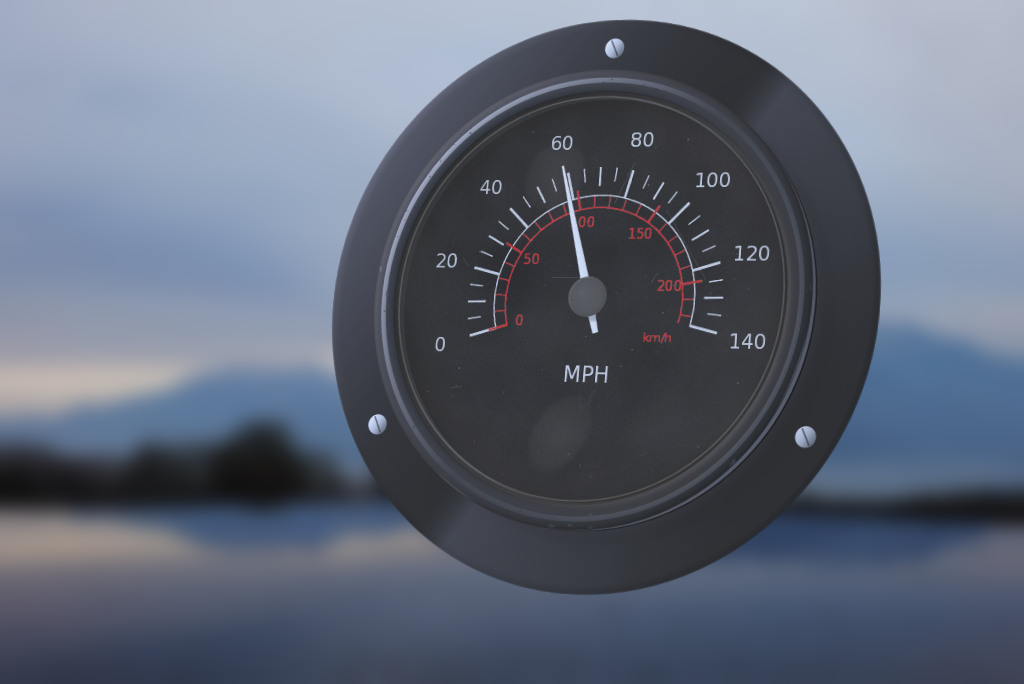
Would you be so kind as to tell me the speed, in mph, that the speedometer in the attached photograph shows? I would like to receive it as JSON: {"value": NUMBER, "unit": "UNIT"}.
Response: {"value": 60, "unit": "mph"}
